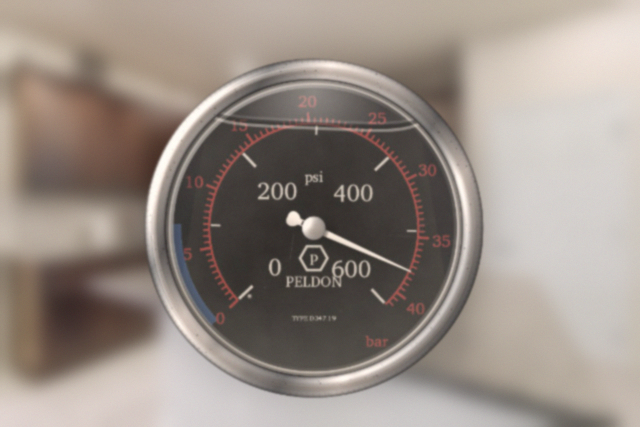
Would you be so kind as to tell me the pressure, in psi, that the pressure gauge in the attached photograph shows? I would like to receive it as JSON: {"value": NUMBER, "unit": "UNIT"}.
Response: {"value": 550, "unit": "psi"}
